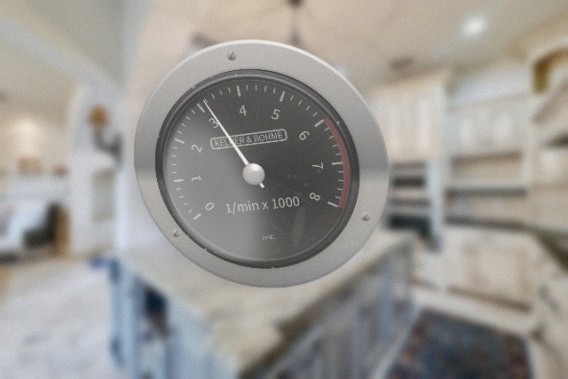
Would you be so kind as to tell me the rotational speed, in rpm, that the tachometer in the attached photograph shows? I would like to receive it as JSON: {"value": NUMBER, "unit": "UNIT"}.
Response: {"value": 3200, "unit": "rpm"}
